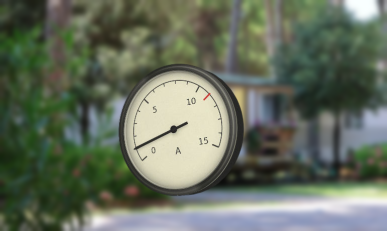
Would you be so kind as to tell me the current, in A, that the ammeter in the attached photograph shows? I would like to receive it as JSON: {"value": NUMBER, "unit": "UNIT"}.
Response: {"value": 1, "unit": "A"}
